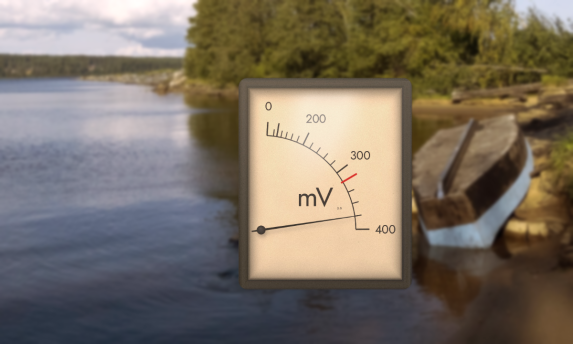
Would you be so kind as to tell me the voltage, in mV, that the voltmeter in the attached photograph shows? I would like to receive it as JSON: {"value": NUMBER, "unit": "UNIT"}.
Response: {"value": 380, "unit": "mV"}
